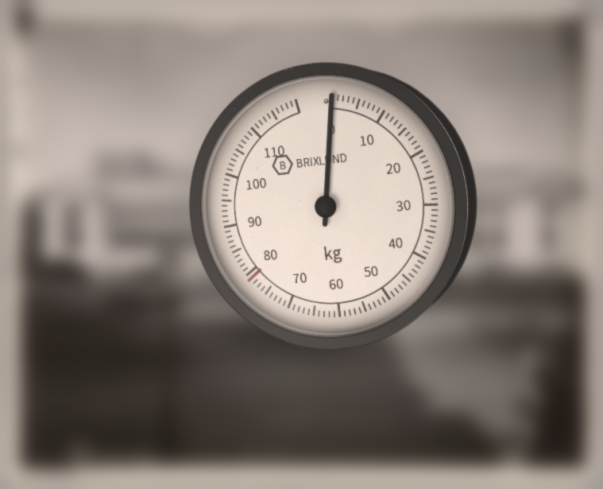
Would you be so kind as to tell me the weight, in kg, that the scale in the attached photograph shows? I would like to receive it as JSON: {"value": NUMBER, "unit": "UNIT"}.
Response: {"value": 0, "unit": "kg"}
